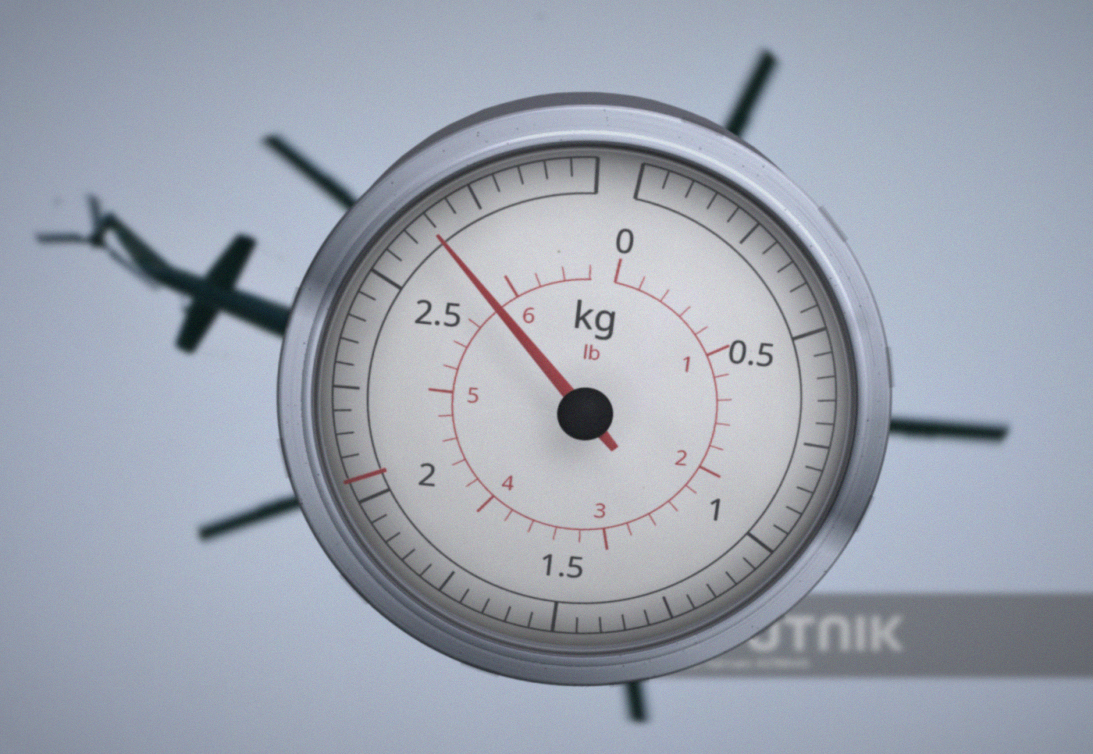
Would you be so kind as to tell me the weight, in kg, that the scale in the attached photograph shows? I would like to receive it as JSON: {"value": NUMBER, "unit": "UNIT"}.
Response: {"value": 2.65, "unit": "kg"}
